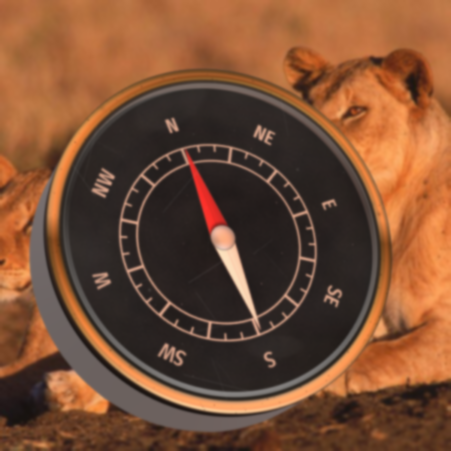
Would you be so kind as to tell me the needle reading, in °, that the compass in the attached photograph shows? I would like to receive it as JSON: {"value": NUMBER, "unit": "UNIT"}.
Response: {"value": 0, "unit": "°"}
